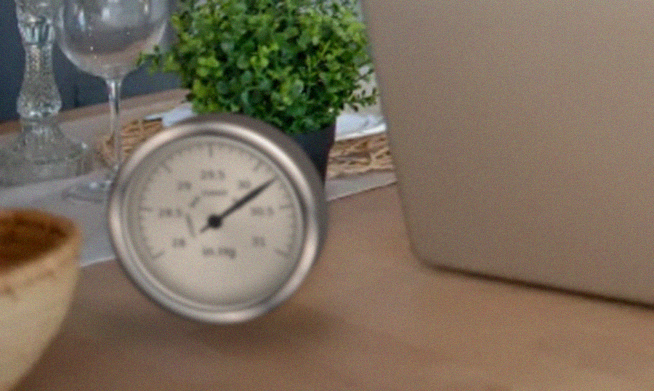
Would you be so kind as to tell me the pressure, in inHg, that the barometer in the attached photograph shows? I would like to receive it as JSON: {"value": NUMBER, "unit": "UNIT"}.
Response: {"value": 30.2, "unit": "inHg"}
